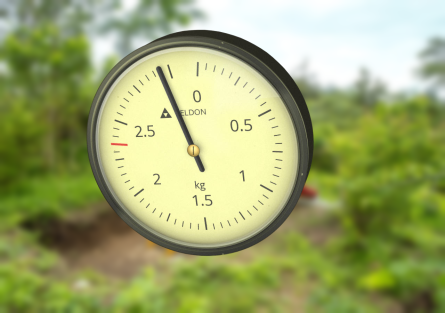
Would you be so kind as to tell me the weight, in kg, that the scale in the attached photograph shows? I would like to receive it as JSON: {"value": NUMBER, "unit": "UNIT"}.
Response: {"value": 2.95, "unit": "kg"}
